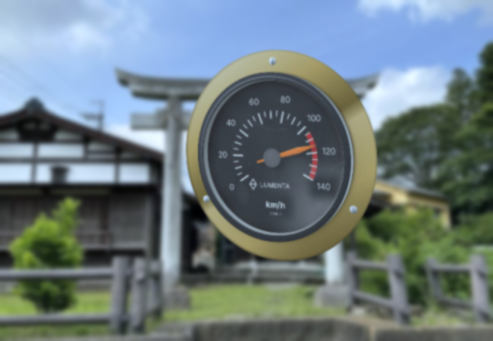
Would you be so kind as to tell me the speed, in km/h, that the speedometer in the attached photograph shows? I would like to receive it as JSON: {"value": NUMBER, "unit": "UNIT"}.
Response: {"value": 115, "unit": "km/h"}
